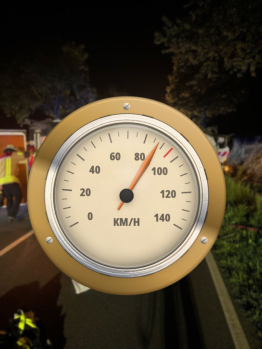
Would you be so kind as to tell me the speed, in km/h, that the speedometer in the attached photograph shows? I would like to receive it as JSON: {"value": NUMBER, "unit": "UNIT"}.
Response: {"value": 87.5, "unit": "km/h"}
